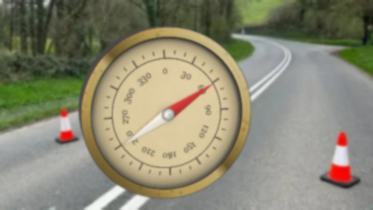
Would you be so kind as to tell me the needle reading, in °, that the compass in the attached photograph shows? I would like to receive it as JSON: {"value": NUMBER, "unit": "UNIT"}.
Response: {"value": 60, "unit": "°"}
